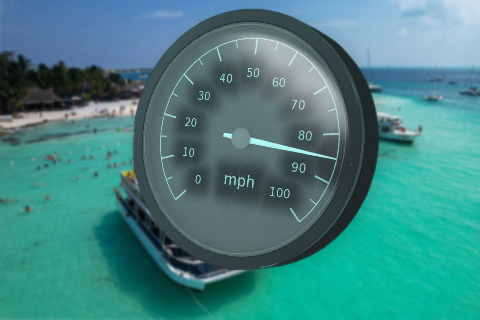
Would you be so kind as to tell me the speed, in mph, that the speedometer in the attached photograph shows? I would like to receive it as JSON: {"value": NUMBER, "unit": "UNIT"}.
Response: {"value": 85, "unit": "mph"}
